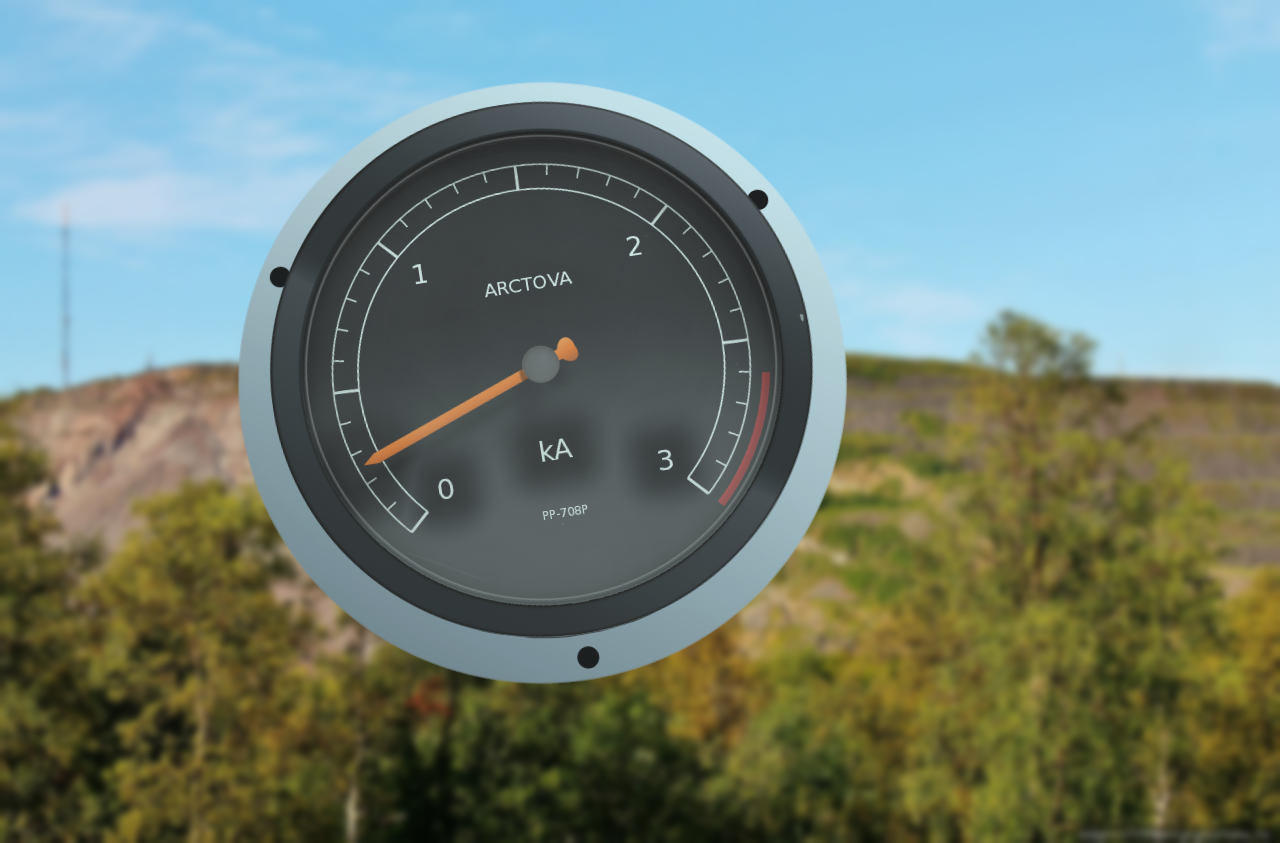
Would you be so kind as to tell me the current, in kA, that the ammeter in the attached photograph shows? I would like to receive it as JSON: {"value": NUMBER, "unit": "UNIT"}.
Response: {"value": 0.25, "unit": "kA"}
